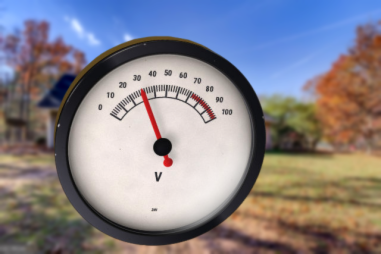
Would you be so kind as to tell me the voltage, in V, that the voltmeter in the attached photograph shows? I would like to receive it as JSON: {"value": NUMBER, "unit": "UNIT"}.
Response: {"value": 30, "unit": "V"}
